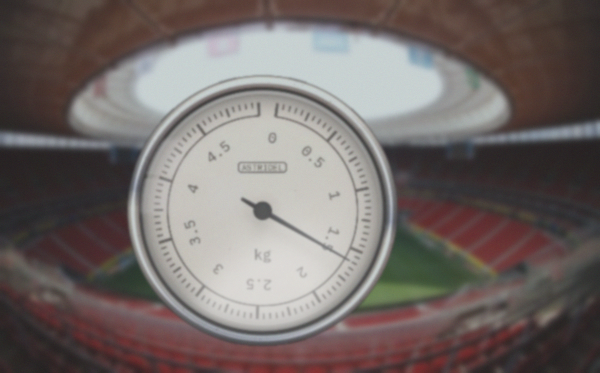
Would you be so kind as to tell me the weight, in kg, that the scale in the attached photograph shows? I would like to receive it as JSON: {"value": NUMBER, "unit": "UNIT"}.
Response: {"value": 1.6, "unit": "kg"}
